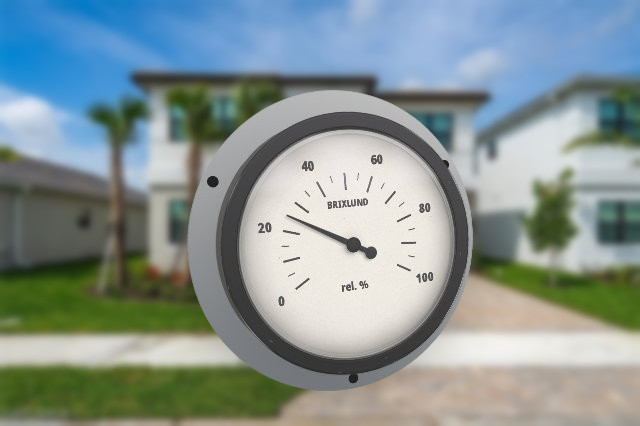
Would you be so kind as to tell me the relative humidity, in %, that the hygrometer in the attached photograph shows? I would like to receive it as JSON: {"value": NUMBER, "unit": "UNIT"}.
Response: {"value": 25, "unit": "%"}
